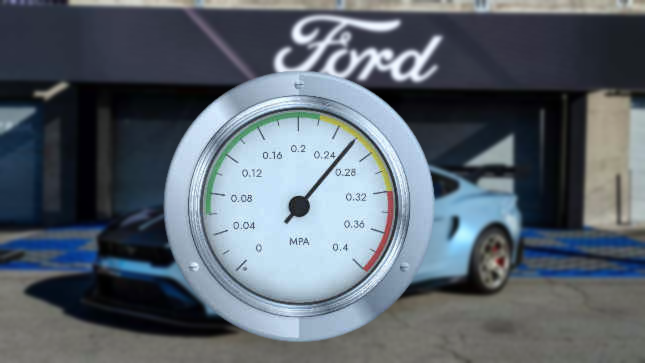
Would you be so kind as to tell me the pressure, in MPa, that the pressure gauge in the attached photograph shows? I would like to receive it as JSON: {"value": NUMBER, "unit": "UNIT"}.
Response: {"value": 0.26, "unit": "MPa"}
